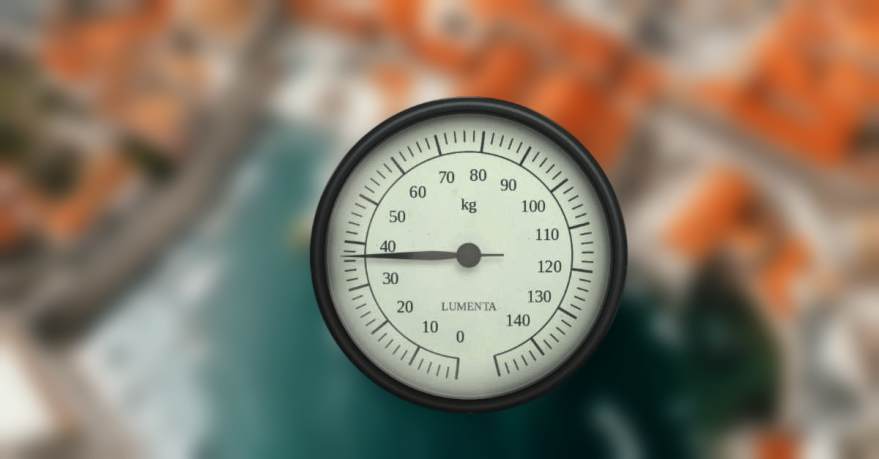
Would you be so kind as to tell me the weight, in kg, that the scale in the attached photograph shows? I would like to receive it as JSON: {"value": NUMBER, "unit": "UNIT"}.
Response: {"value": 37, "unit": "kg"}
